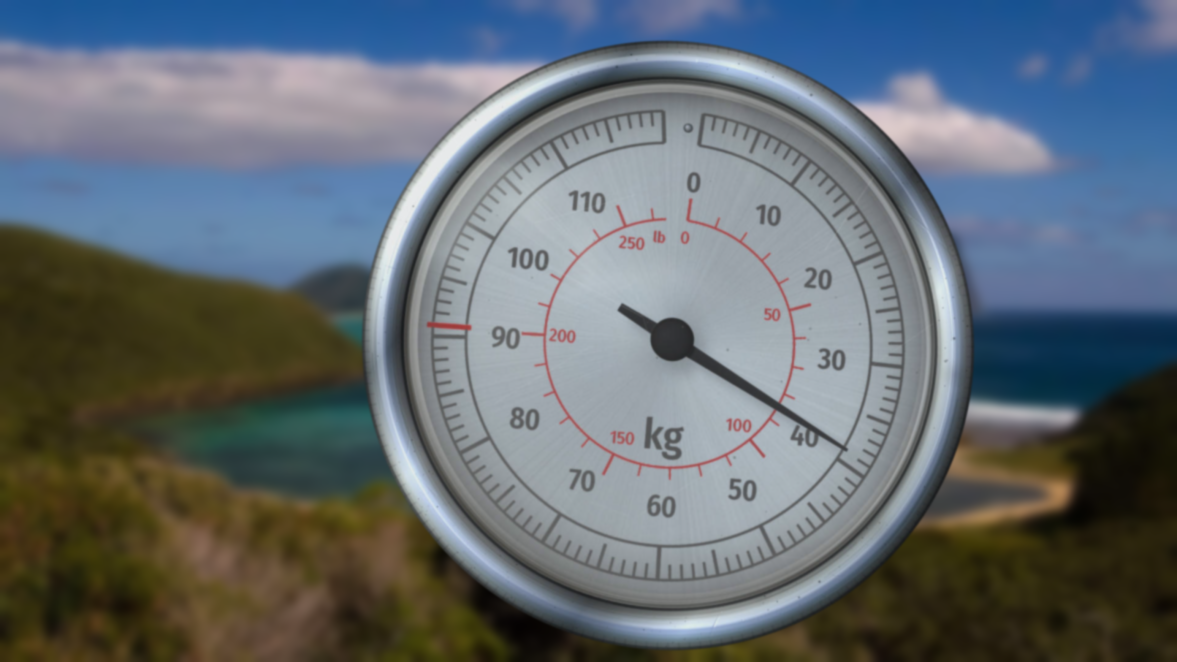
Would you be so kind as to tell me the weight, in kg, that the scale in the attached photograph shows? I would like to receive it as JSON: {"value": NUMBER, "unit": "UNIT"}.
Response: {"value": 39, "unit": "kg"}
